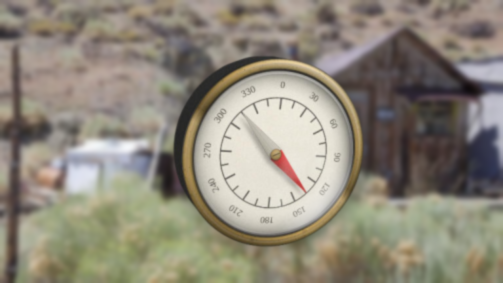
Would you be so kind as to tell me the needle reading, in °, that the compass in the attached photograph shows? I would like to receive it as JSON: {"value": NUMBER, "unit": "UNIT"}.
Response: {"value": 135, "unit": "°"}
